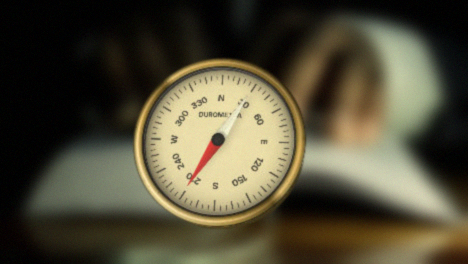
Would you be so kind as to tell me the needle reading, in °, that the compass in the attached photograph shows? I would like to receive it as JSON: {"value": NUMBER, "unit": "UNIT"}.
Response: {"value": 210, "unit": "°"}
